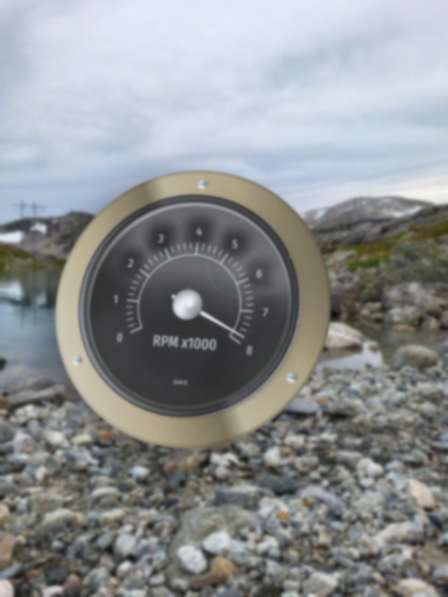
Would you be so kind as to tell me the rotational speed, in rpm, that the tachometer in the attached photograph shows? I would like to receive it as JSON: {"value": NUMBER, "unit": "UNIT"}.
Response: {"value": 7800, "unit": "rpm"}
